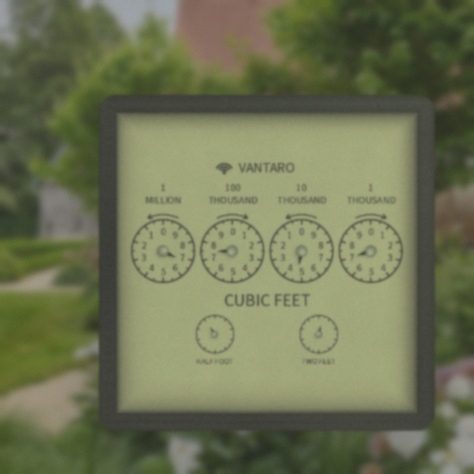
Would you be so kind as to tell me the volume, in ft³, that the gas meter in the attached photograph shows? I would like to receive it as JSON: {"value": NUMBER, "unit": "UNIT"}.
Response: {"value": 674700, "unit": "ft³"}
